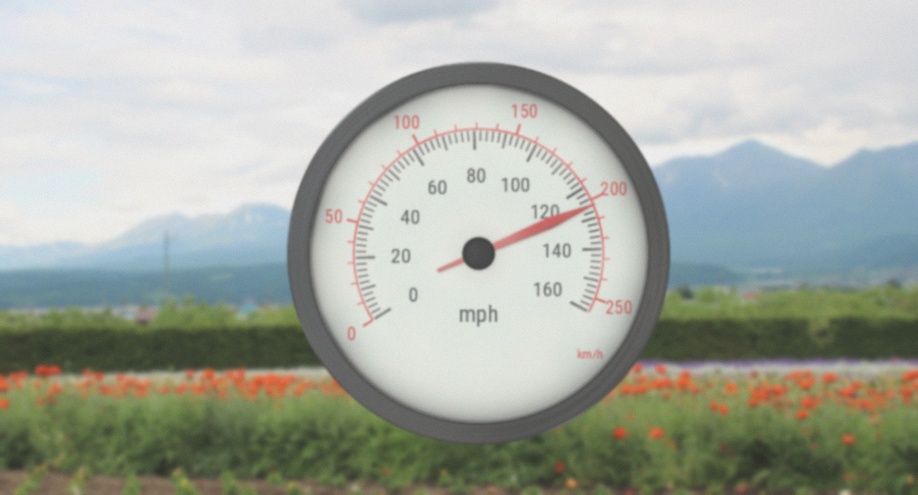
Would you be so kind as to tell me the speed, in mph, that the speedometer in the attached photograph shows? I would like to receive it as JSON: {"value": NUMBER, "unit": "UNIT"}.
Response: {"value": 126, "unit": "mph"}
